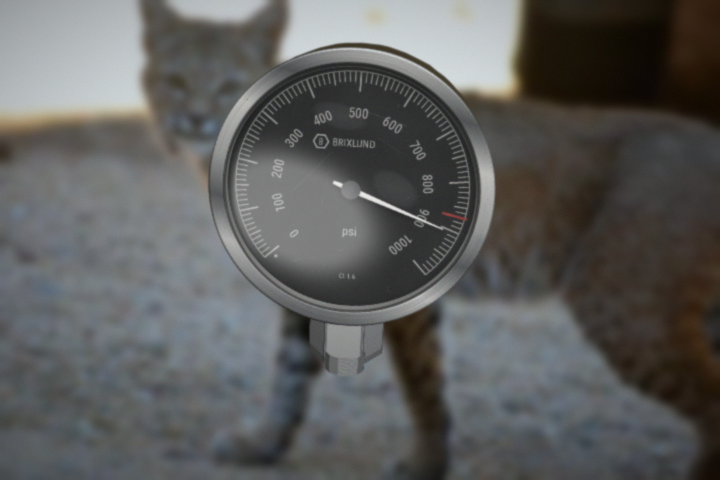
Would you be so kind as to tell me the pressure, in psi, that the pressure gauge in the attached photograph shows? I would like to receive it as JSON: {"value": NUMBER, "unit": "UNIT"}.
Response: {"value": 900, "unit": "psi"}
